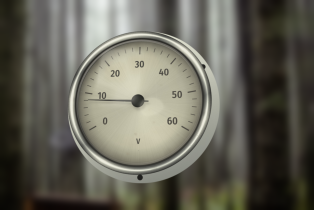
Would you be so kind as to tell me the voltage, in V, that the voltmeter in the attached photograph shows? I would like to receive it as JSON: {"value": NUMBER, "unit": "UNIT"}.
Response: {"value": 8, "unit": "V"}
